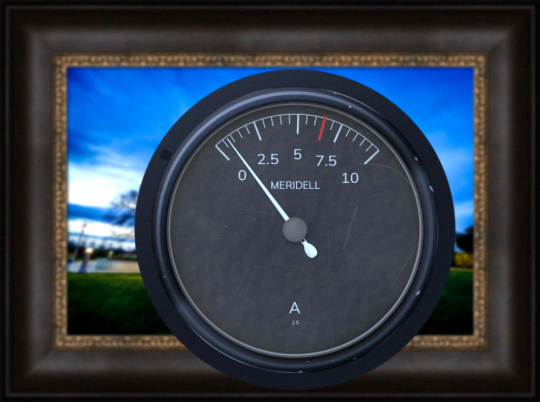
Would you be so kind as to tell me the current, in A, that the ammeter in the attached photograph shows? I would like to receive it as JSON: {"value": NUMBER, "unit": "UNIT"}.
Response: {"value": 0.75, "unit": "A"}
